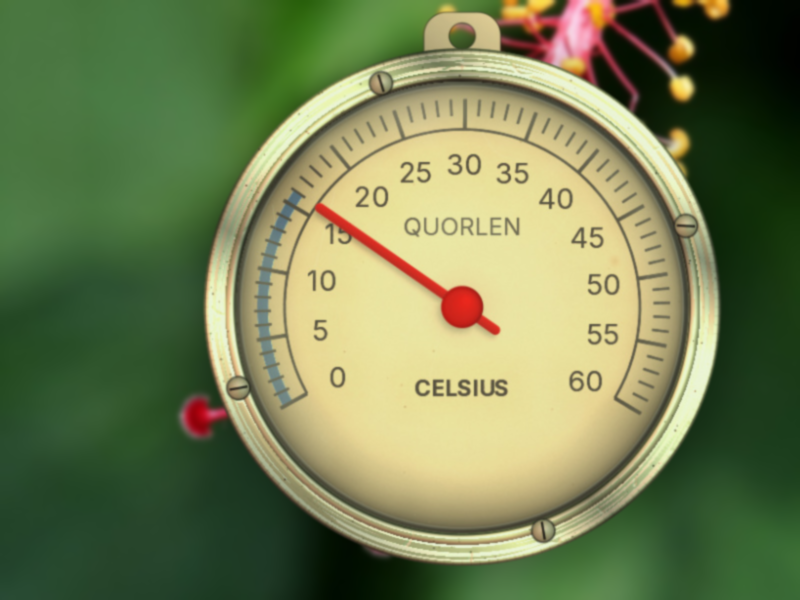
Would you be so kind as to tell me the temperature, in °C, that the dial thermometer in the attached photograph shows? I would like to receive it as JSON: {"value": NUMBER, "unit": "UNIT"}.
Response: {"value": 16, "unit": "°C"}
